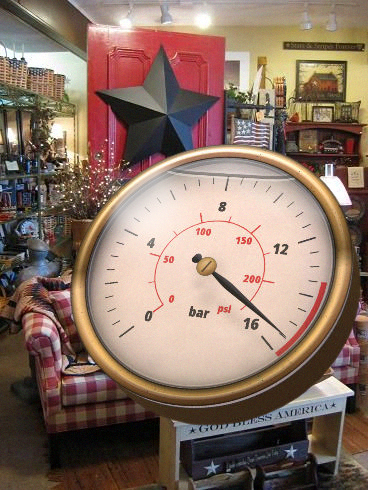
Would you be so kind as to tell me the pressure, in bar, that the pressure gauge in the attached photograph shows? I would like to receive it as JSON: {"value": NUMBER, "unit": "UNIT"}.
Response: {"value": 15.5, "unit": "bar"}
